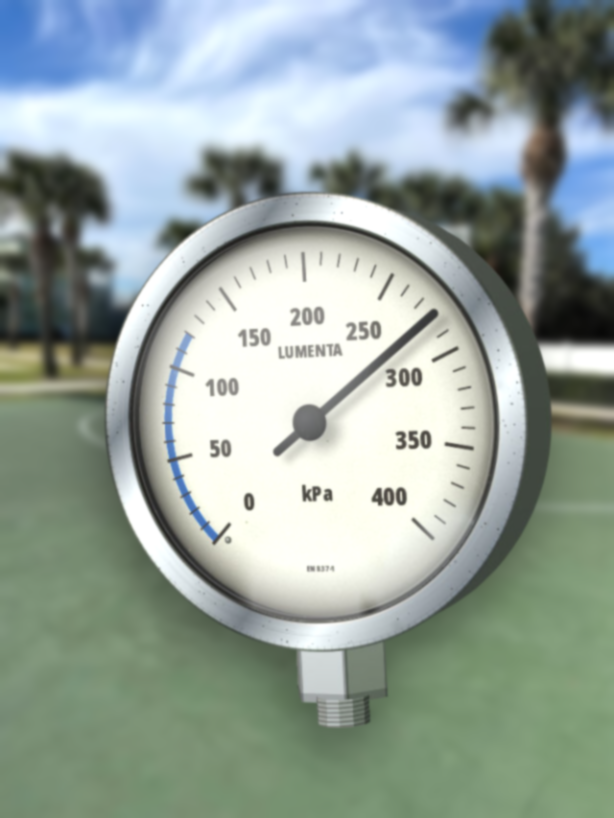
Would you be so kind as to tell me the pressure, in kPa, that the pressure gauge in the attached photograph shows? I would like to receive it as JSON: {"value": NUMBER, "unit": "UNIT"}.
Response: {"value": 280, "unit": "kPa"}
